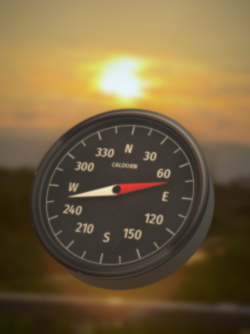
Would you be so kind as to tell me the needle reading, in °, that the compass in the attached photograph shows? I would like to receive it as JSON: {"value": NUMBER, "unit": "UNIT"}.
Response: {"value": 75, "unit": "°"}
